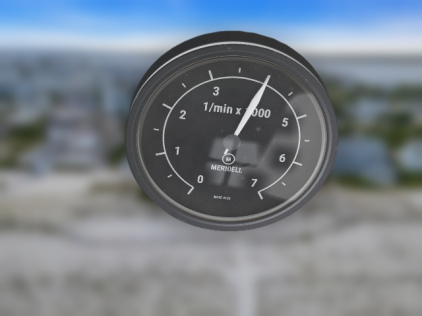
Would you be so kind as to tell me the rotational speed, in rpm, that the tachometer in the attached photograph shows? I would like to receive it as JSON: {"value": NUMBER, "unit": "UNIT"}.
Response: {"value": 4000, "unit": "rpm"}
